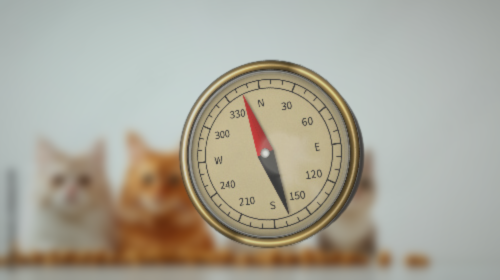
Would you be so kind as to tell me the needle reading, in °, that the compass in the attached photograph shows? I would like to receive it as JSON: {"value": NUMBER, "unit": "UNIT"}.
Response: {"value": 345, "unit": "°"}
